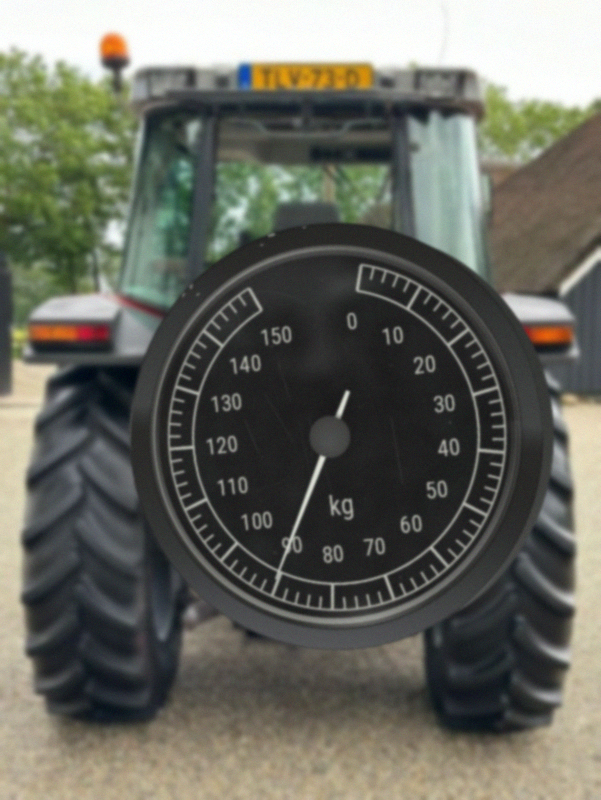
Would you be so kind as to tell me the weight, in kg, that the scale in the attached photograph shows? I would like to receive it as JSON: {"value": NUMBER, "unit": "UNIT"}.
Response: {"value": 90, "unit": "kg"}
